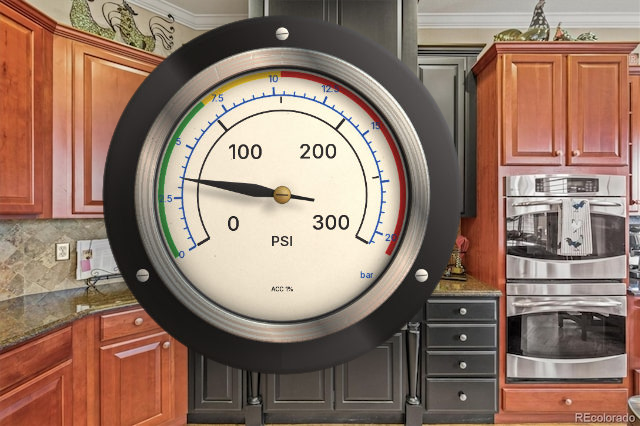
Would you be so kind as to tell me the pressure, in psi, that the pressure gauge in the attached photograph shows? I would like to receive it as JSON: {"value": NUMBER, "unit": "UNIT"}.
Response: {"value": 50, "unit": "psi"}
